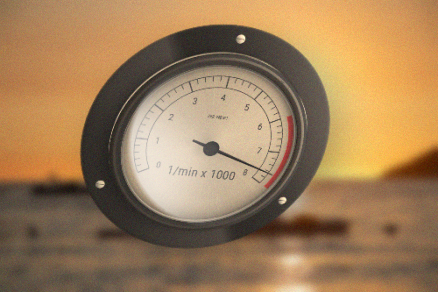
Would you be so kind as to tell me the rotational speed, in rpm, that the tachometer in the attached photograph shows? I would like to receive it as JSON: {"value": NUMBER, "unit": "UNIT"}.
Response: {"value": 7600, "unit": "rpm"}
